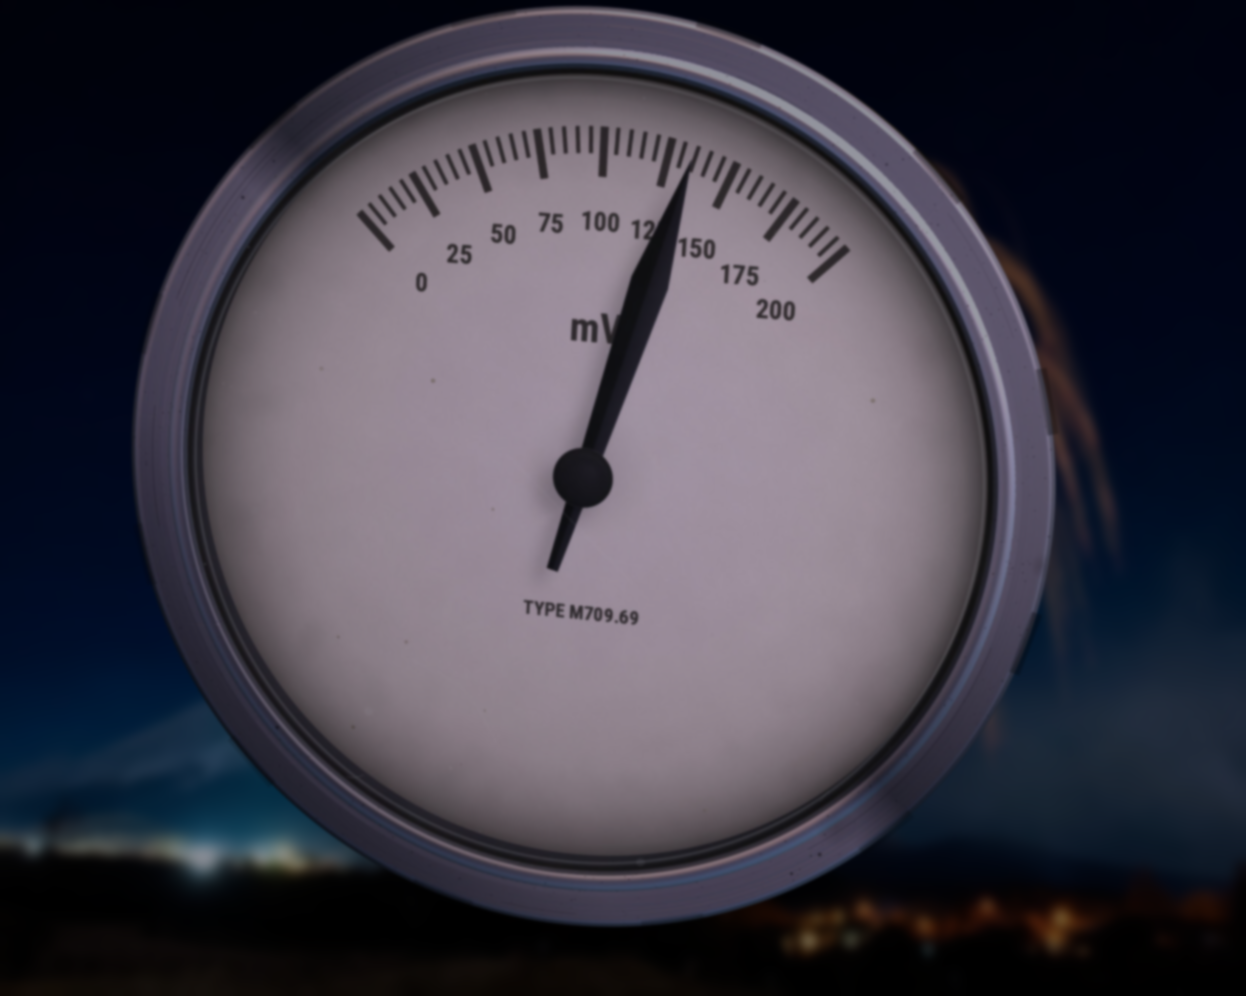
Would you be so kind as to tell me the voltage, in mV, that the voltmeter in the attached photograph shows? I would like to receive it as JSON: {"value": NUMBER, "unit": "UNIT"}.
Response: {"value": 135, "unit": "mV"}
